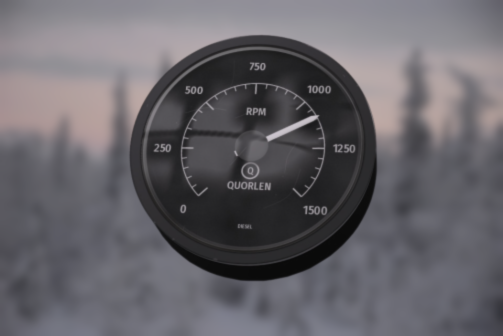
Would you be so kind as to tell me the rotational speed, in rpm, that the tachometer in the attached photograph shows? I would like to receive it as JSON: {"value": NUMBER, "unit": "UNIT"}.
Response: {"value": 1100, "unit": "rpm"}
